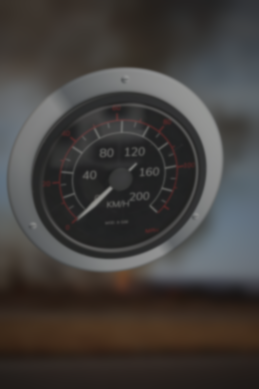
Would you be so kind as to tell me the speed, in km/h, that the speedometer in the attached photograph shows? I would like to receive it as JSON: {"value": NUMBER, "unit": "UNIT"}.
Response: {"value": 0, "unit": "km/h"}
